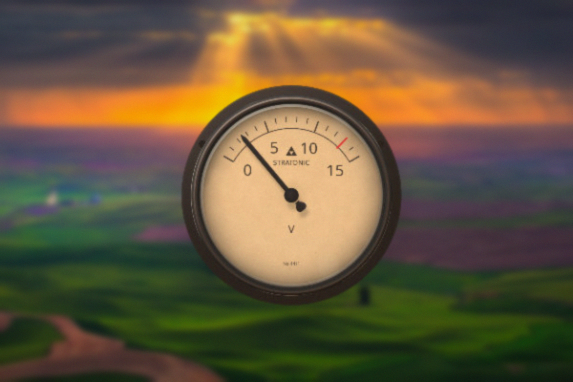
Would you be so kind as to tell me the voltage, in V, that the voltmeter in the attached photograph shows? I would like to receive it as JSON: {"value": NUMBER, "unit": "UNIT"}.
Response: {"value": 2.5, "unit": "V"}
